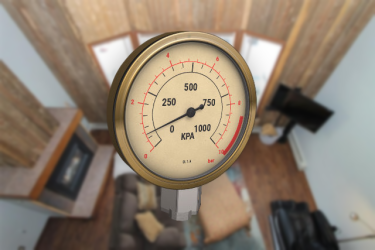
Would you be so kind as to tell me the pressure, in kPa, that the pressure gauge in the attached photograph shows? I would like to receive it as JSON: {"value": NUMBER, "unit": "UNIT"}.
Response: {"value": 75, "unit": "kPa"}
